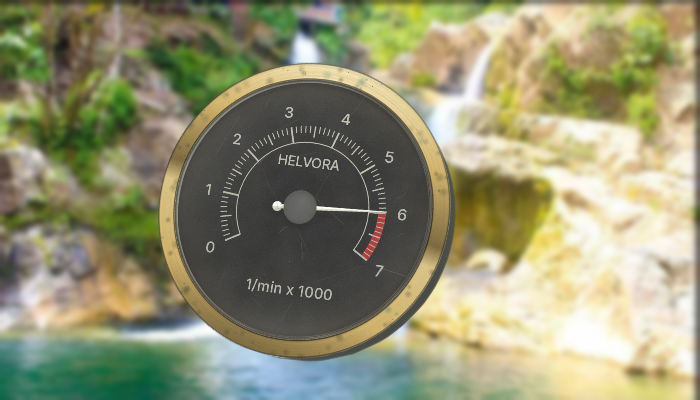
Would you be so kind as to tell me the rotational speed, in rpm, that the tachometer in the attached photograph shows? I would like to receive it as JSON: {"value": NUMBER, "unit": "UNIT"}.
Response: {"value": 6000, "unit": "rpm"}
